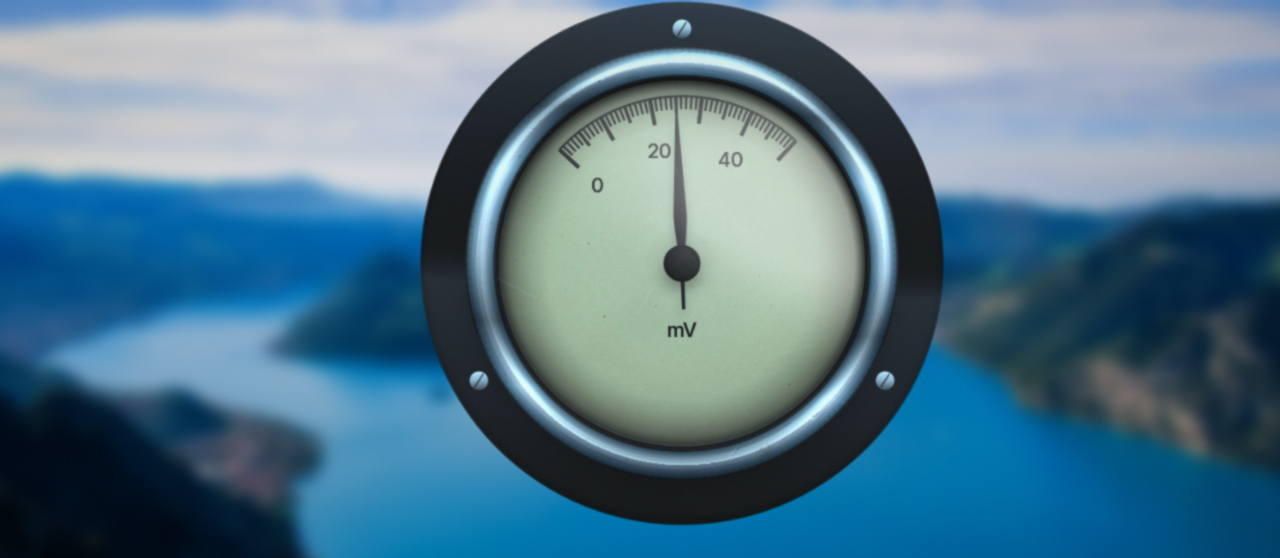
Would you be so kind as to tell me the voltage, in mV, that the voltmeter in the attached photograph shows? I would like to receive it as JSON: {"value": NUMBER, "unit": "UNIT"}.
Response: {"value": 25, "unit": "mV"}
